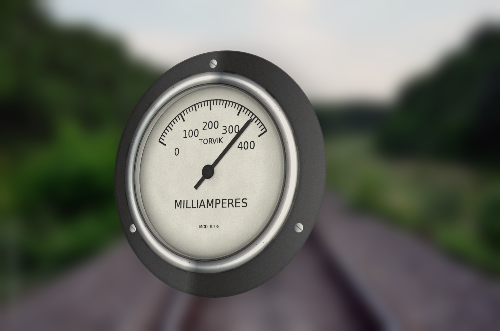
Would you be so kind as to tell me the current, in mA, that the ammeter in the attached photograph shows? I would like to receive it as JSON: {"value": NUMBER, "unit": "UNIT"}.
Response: {"value": 350, "unit": "mA"}
